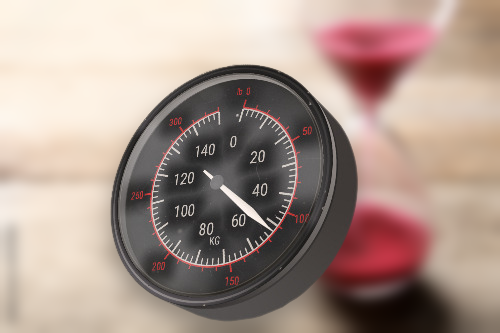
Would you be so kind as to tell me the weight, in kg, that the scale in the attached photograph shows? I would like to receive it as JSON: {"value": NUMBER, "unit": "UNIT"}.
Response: {"value": 52, "unit": "kg"}
